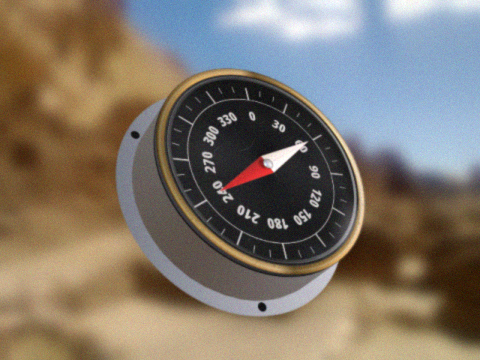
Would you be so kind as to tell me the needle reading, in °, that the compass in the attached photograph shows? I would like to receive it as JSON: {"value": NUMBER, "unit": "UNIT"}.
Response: {"value": 240, "unit": "°"}
